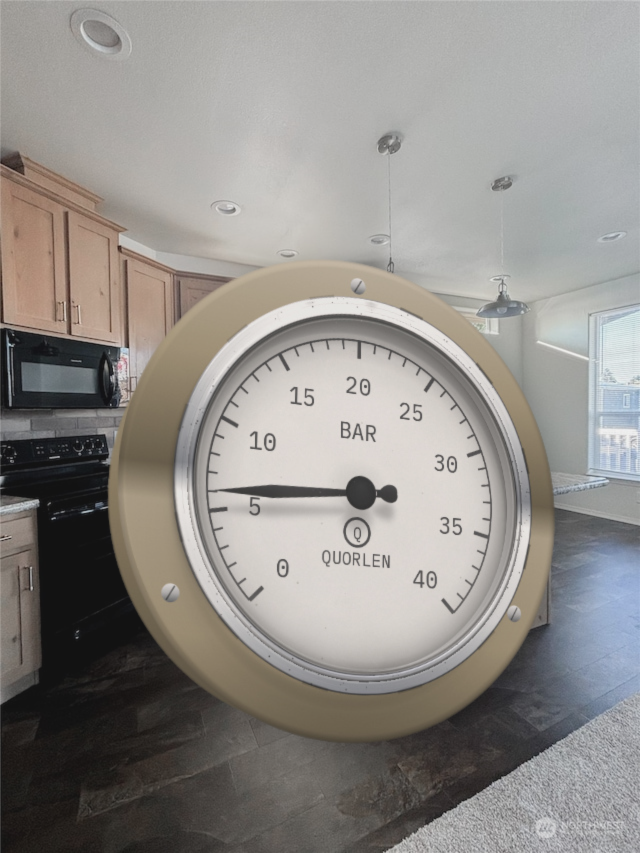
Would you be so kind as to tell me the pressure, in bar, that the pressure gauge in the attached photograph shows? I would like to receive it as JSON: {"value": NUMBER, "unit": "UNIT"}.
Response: {"value": 6, "unit": "bar"}
